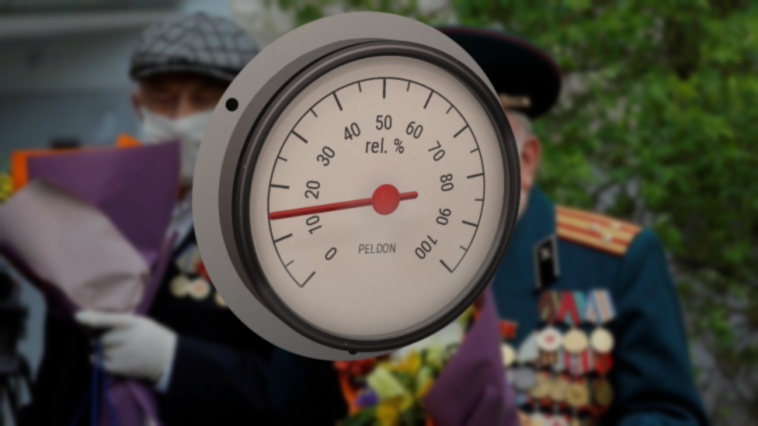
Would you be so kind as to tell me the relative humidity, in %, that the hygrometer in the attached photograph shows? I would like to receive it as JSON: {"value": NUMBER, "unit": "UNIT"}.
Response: {"value": 15, "unit": "%"}
